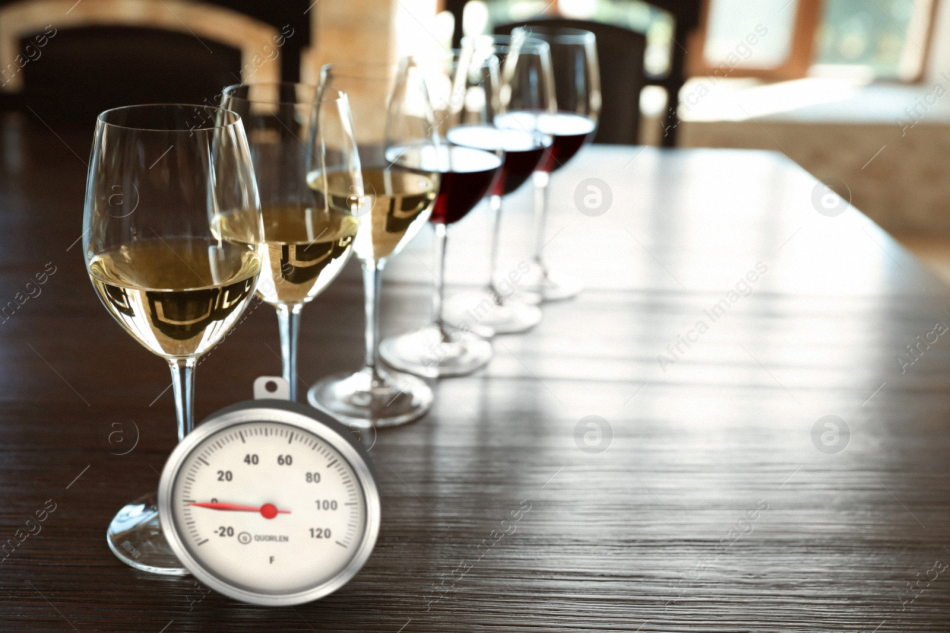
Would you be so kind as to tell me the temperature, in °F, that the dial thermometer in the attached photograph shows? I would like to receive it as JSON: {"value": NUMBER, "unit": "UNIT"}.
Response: {"value": 0, "unit": "°F"}
